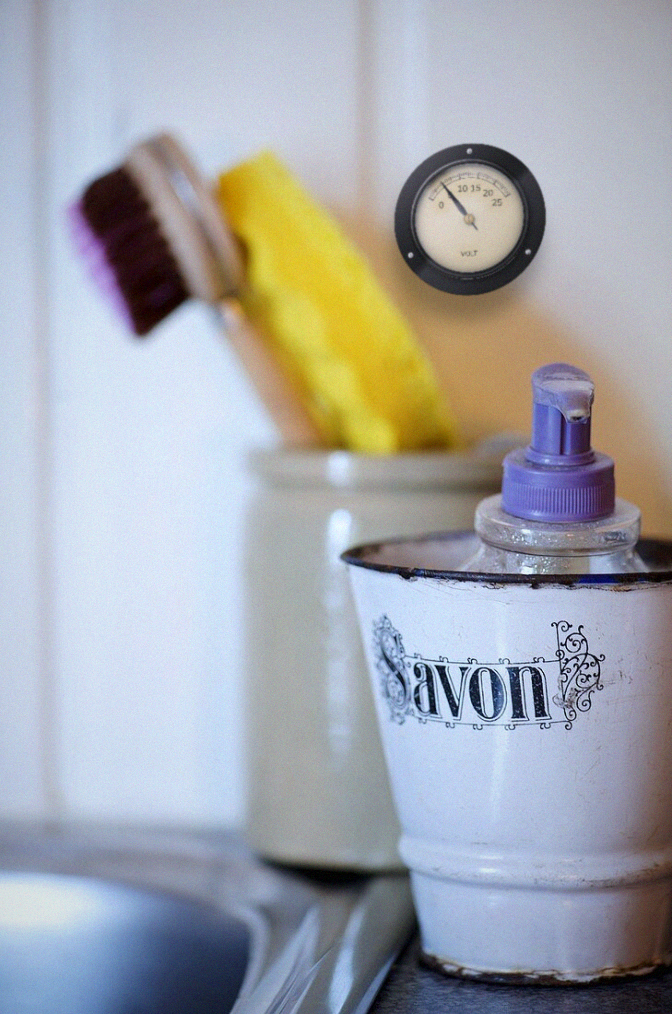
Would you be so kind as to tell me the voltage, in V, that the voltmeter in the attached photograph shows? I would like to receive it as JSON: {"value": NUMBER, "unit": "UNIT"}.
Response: {"value": 5, "unit": "V"}
